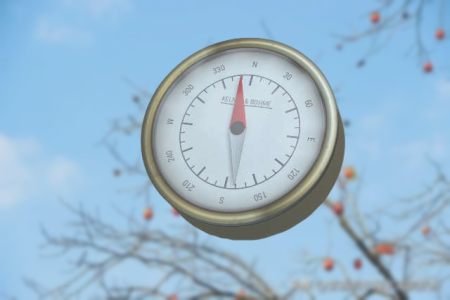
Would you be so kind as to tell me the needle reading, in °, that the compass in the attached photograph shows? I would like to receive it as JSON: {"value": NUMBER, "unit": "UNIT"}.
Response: {"value": 350, "unit": "°"}
